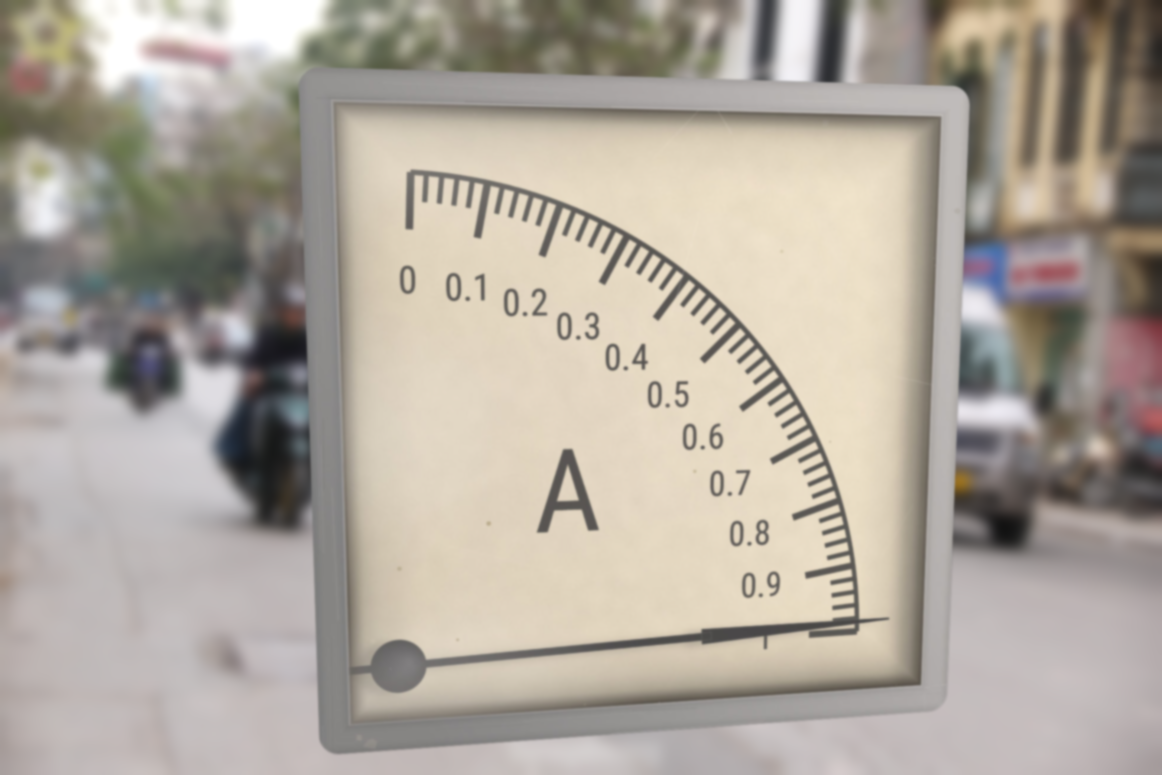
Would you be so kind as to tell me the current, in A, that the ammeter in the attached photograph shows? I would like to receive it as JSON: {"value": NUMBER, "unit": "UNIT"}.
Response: {"value": 0.98, "unit": "A"}
